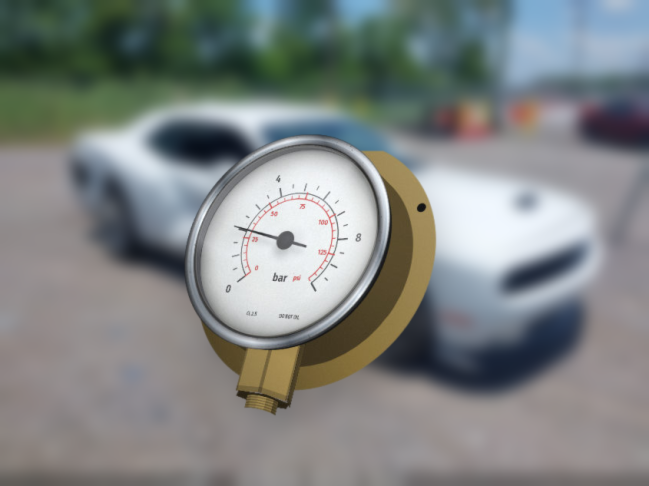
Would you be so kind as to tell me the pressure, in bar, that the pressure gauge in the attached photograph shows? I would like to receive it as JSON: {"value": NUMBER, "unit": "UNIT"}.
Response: {"value": 2, "unit": "bar"}
